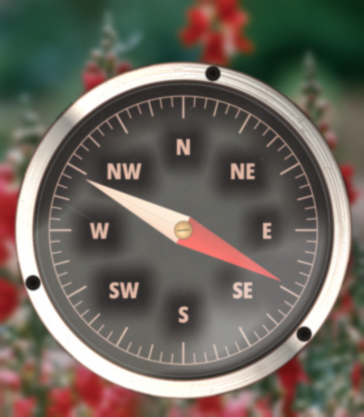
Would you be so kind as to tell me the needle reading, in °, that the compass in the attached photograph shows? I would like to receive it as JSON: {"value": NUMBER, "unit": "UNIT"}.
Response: {"value": 117.5, "unit": "°"}
